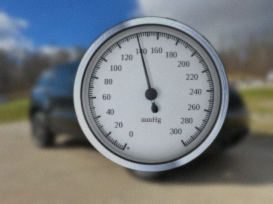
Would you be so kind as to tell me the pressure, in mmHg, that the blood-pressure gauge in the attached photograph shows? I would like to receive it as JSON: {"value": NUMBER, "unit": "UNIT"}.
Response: {"value": 140, "unit": "mmHg"}
